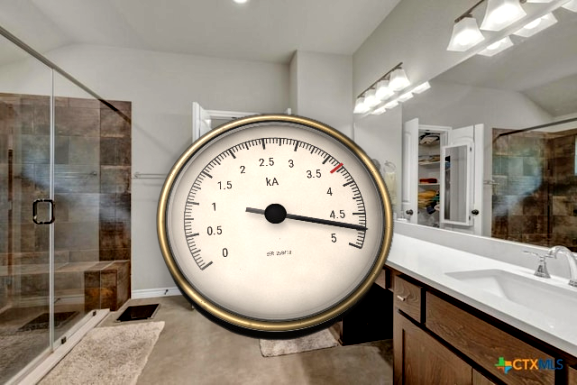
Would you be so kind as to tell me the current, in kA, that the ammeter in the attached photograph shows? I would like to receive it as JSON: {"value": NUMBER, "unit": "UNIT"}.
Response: {"value": 4.75, "unit": "kA"}
